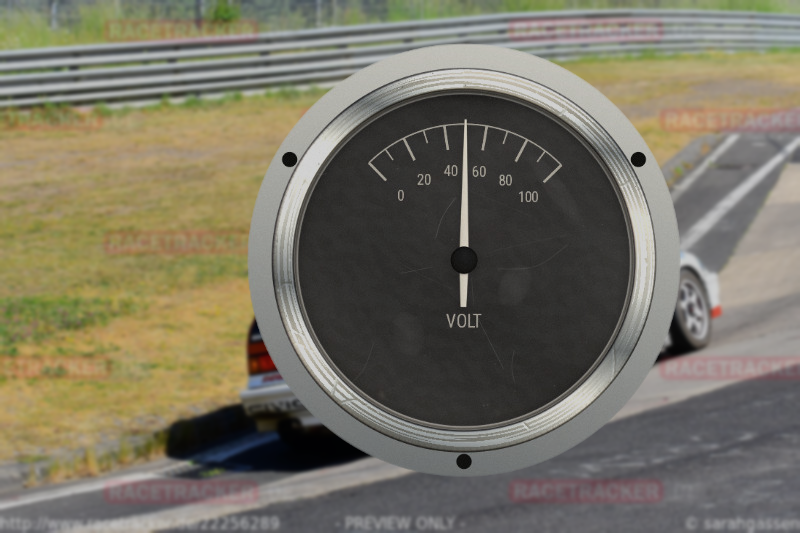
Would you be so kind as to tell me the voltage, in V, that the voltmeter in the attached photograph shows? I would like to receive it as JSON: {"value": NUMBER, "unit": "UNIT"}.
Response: {"value": 50, "unit": "V"}
